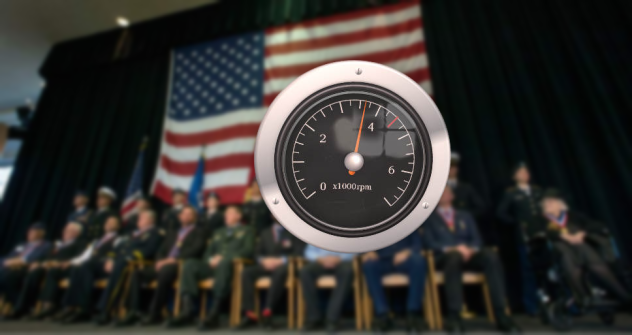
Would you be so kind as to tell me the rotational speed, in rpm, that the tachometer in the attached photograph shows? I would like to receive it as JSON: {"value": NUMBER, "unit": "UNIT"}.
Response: {"value": 3625, "unit": "rpm"}
